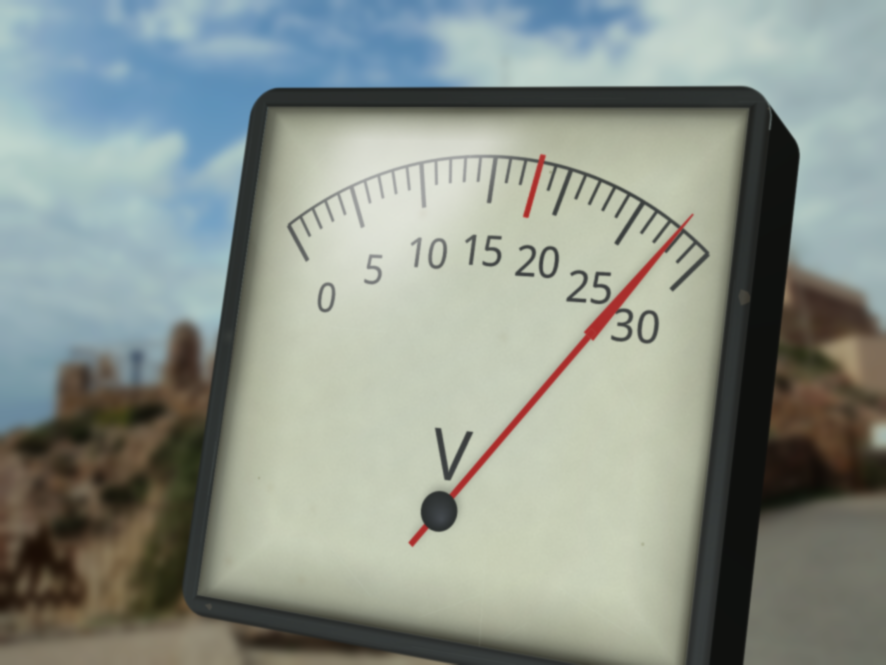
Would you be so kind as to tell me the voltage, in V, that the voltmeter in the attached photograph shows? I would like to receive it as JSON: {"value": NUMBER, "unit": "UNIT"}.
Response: {"value": 28, "unit": "V"}
